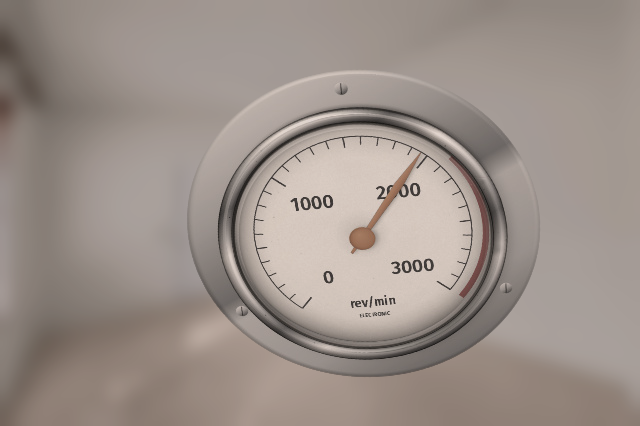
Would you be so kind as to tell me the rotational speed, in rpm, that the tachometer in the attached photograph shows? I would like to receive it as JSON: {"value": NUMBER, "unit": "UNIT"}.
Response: {"value": 1950, "unit": "rpm"}
